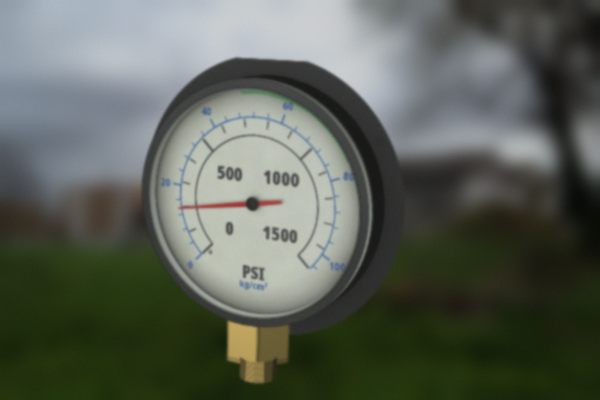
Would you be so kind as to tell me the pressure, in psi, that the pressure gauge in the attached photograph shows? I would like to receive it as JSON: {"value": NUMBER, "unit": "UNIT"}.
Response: {"value": 200, "unit": "psi"}
